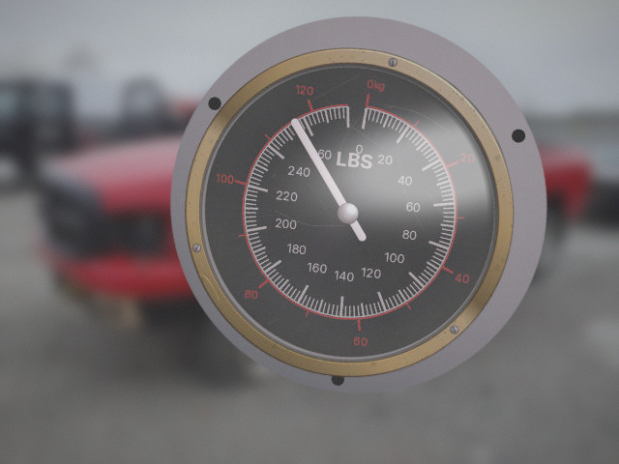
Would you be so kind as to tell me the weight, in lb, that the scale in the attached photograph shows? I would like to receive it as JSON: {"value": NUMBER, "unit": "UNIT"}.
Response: {"value": 256, "unit": "lb"}
